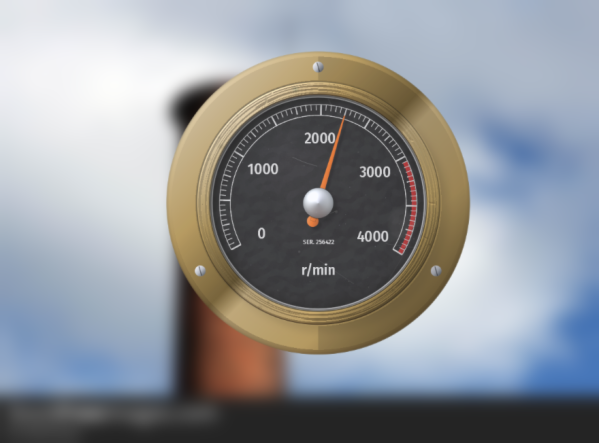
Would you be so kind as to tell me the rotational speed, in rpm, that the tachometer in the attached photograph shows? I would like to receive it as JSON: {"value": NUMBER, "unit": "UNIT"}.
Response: {"value": 2250, "unit": "rpm"}
